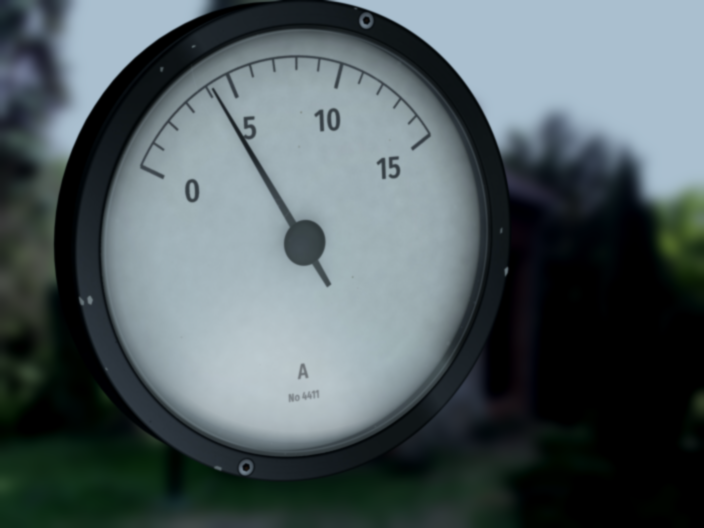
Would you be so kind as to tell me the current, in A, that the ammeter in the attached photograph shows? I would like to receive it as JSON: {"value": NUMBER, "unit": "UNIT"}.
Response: {"value": 4, "unit": "A"}
